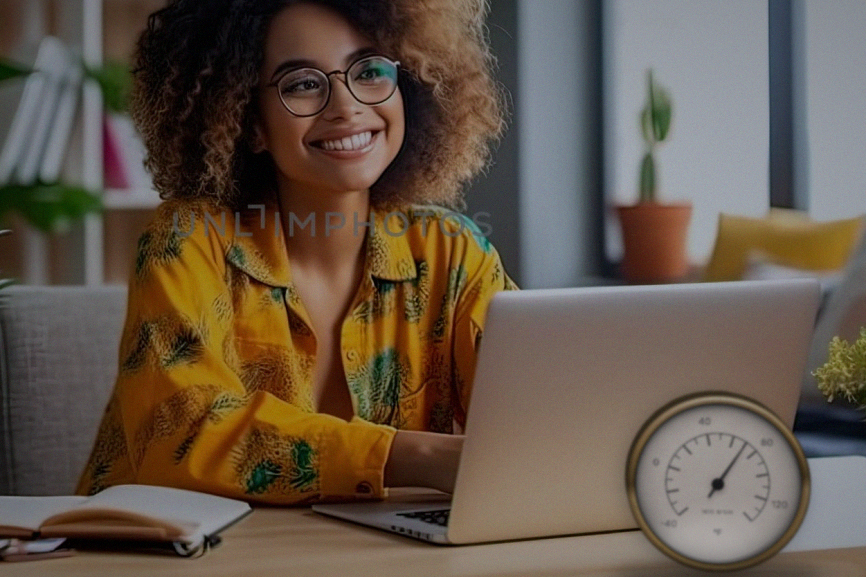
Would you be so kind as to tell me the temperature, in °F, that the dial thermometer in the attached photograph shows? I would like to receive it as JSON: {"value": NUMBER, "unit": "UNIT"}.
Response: {"value": 70, "unit": "°F"}
